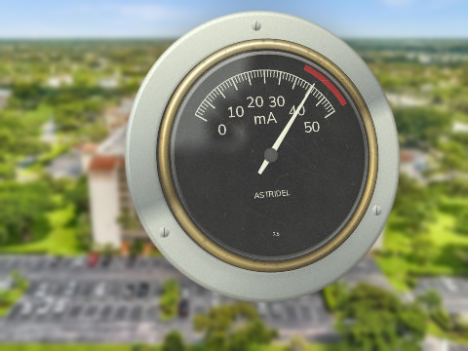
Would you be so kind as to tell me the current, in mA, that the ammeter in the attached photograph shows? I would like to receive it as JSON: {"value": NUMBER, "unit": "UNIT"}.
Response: {"value": 40, "unit": "mA"}
